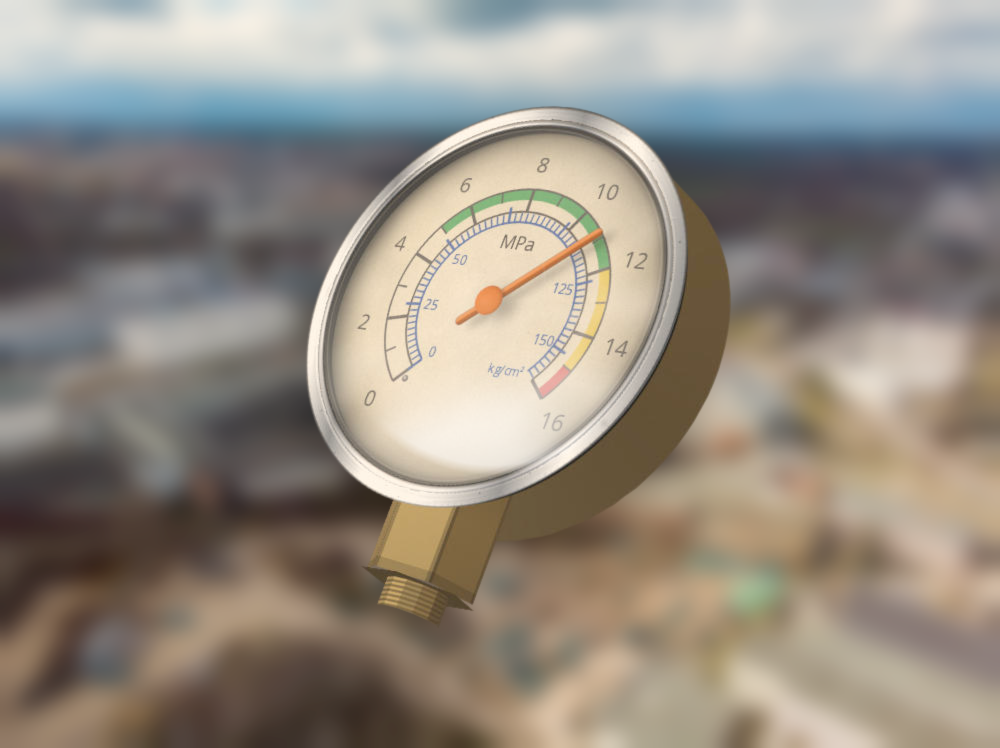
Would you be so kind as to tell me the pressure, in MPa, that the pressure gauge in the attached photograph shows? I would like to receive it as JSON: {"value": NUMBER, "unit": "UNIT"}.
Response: {"value": 11, "unit": "MPa"}
